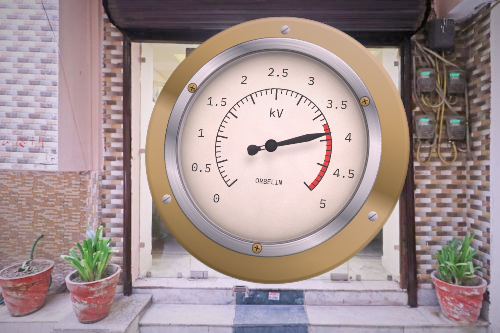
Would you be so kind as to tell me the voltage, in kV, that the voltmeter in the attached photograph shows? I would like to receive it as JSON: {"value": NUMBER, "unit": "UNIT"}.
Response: {"value": 3.9, "unit": "kV"}
